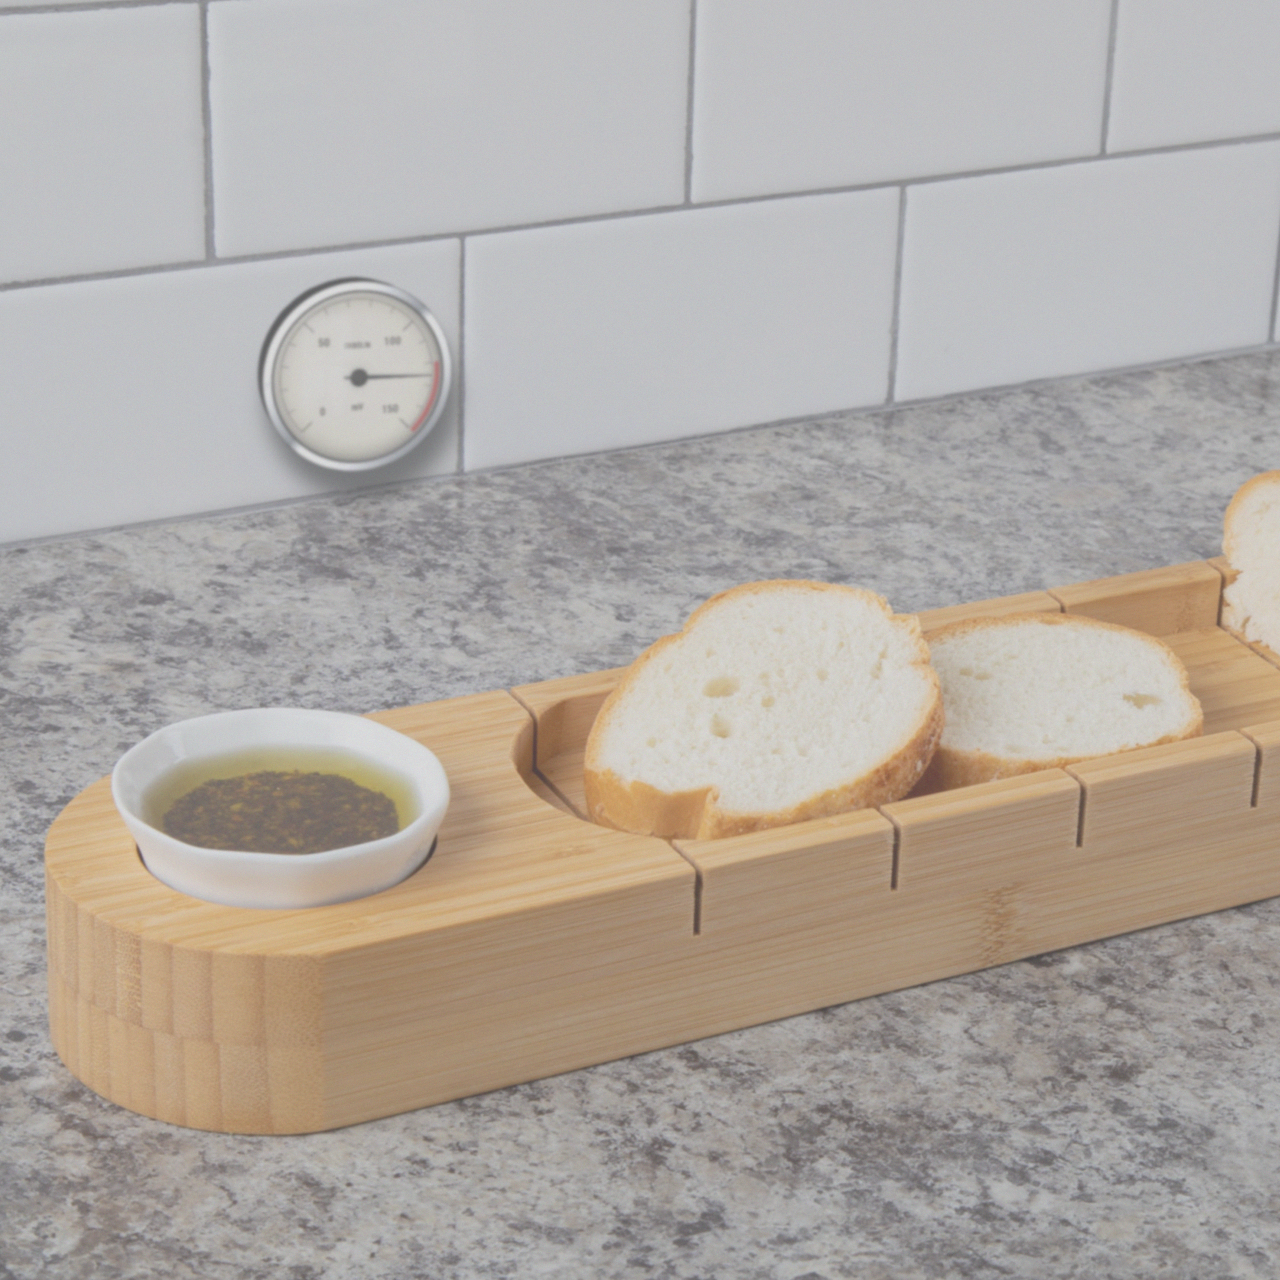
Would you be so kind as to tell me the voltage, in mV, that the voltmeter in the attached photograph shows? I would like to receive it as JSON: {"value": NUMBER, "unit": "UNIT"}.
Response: {"value": 125, "unit": "mV"}
